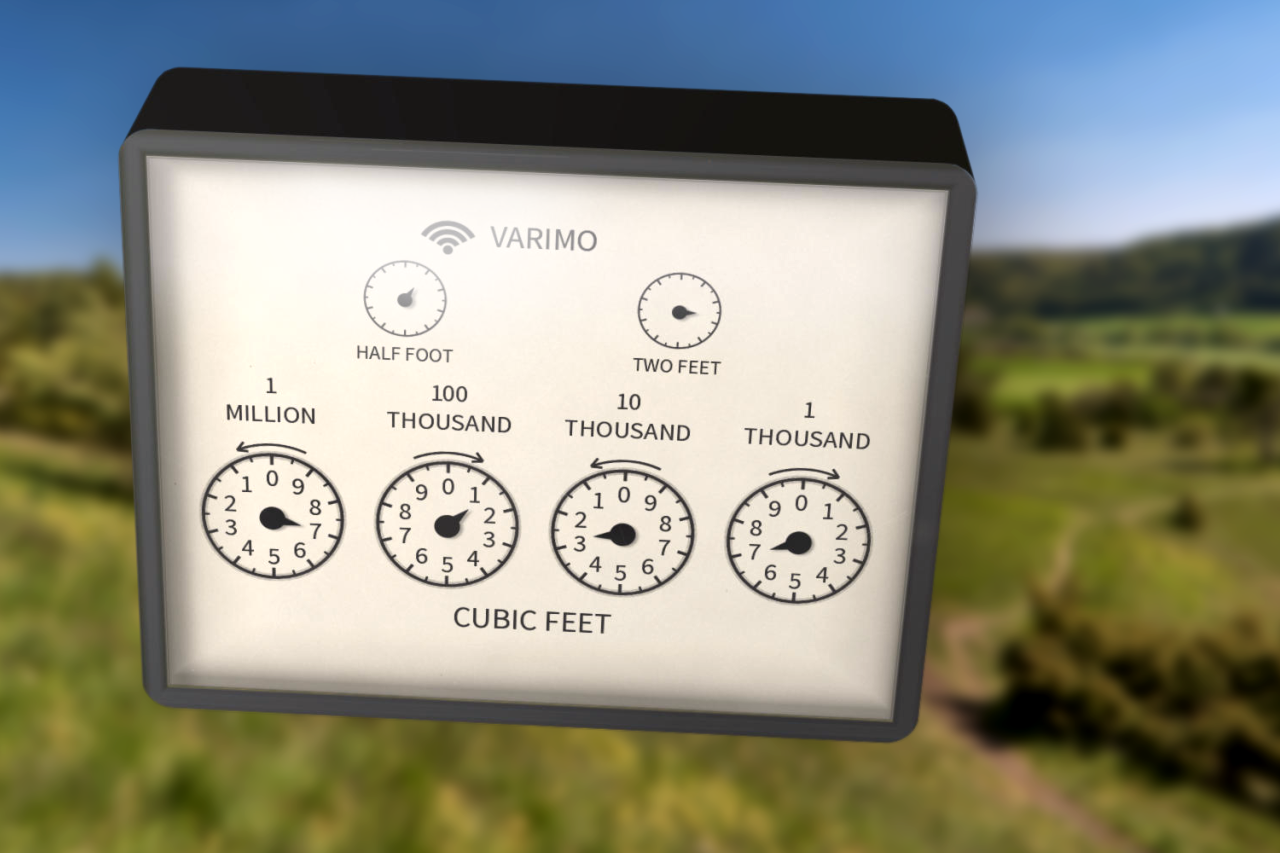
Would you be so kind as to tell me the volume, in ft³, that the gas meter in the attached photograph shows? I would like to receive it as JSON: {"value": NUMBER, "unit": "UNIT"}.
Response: {"value": 712700, "unit": "ft³"}
